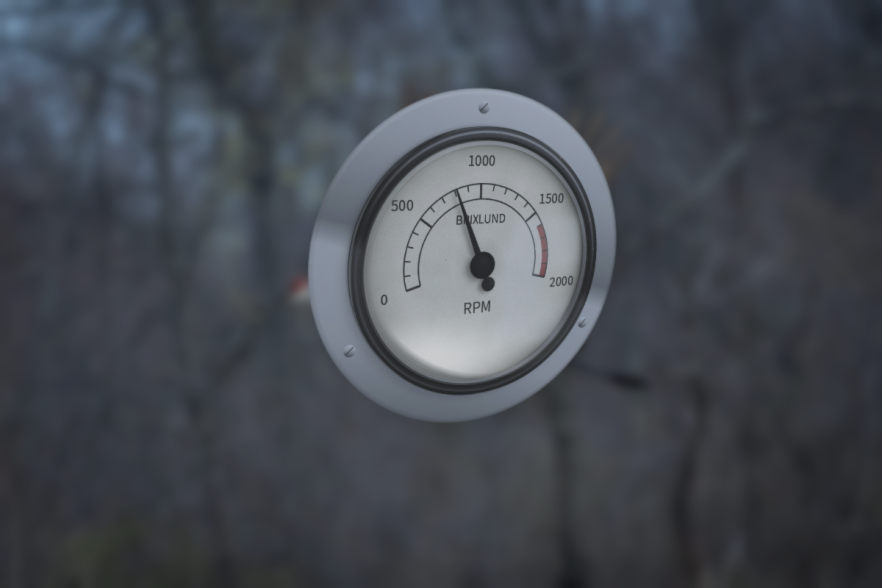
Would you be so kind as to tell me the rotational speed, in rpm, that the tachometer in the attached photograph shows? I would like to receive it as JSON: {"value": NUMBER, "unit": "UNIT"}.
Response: {"value": 800, "unit": "rpm"}
